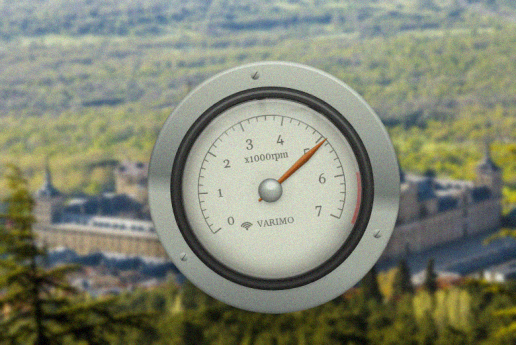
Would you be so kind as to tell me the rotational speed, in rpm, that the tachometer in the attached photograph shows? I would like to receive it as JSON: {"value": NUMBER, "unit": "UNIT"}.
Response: {"value": 5100, "unit": "rpm"}
